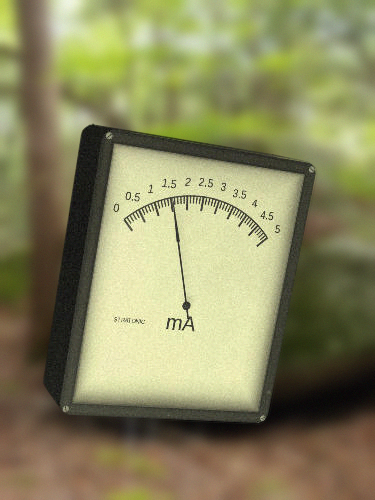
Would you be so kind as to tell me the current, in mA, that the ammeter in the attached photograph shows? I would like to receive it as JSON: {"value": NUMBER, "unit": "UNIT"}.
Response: {"value": 1.5, "unit": "mA"}
